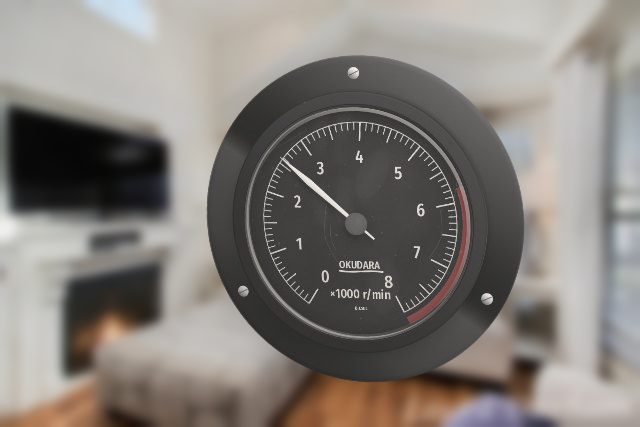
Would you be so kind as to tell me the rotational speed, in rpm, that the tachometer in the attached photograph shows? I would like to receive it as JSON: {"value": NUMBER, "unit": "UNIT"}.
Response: {"value": 2600, "unit": "rpm"}
